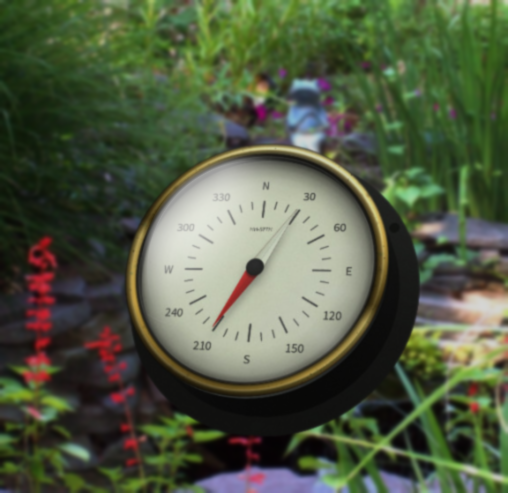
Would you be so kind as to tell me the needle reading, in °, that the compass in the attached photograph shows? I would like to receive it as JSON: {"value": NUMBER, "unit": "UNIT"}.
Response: {"value": 210, "unit": "°"}
